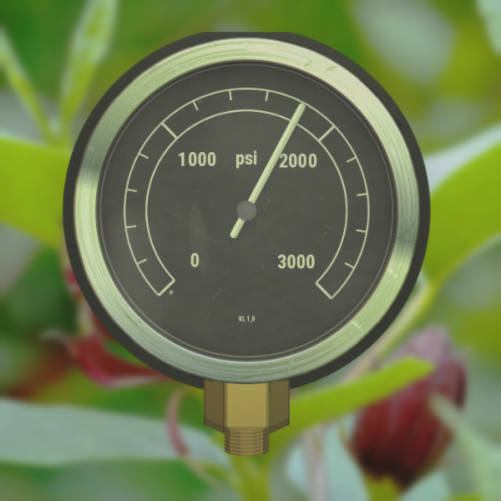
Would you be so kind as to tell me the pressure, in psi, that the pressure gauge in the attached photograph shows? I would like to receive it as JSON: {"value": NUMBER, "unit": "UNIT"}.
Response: {"value": 1800, "unit": "psi"}
